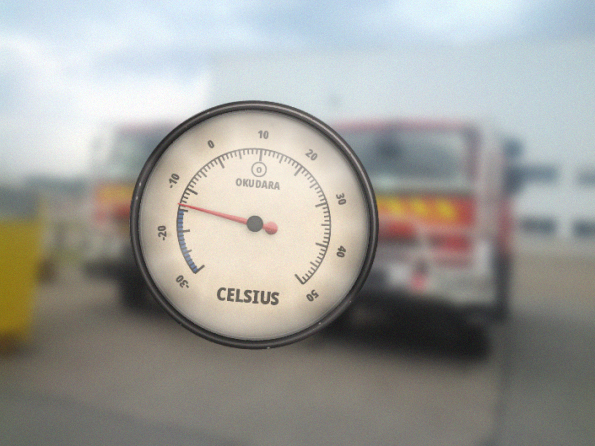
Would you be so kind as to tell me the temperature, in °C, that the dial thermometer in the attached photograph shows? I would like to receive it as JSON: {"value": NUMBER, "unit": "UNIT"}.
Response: {"value": -14, "unit": "°C"}
